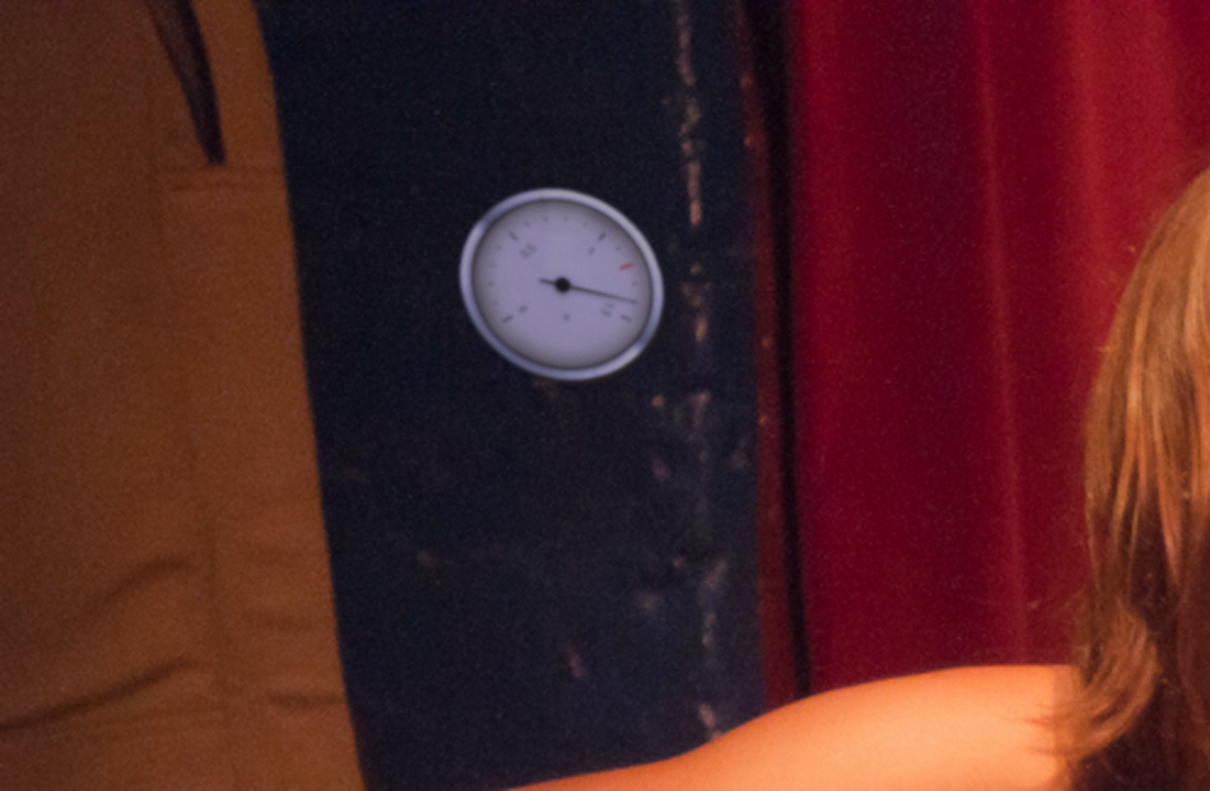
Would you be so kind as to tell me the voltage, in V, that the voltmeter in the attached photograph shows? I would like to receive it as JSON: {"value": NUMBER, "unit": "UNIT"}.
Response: {"value": 1.4, "unit": "V"}
